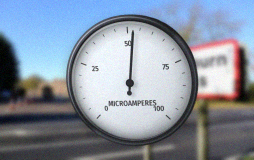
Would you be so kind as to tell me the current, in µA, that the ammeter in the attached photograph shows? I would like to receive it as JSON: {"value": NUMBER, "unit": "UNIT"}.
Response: {"value": 52.5, "unit": "µA"}
